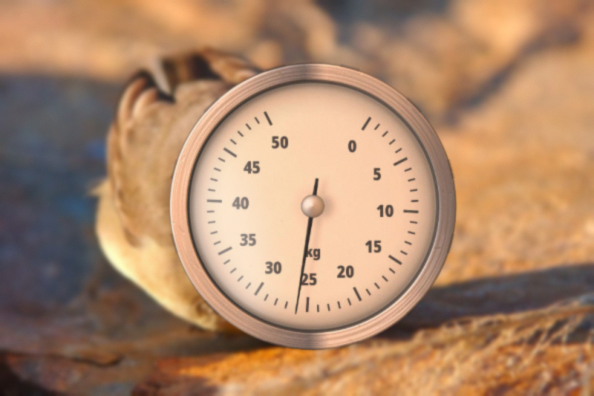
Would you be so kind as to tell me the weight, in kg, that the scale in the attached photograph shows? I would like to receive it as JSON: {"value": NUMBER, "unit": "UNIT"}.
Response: {"value": 26, "unit": "kg"}
